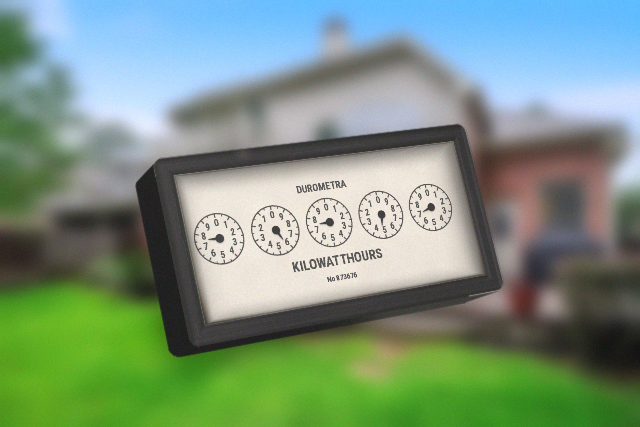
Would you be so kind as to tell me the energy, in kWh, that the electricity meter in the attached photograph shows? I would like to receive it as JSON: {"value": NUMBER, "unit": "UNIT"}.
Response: {"value": 75747, "unit": "kWh"}
